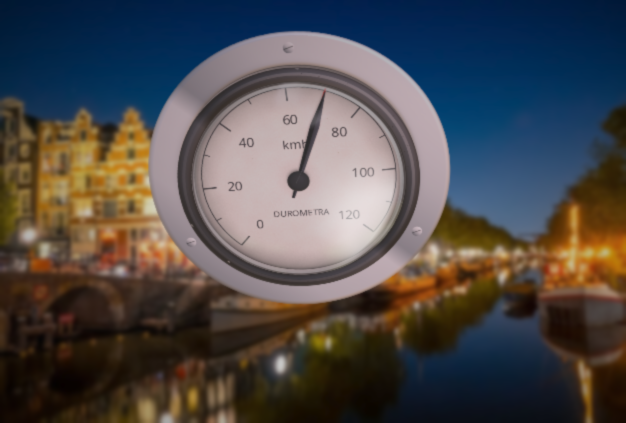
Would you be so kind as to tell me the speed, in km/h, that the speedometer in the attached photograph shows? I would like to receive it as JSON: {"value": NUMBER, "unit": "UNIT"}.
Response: {"value": 70, "unit": "km/h"}
